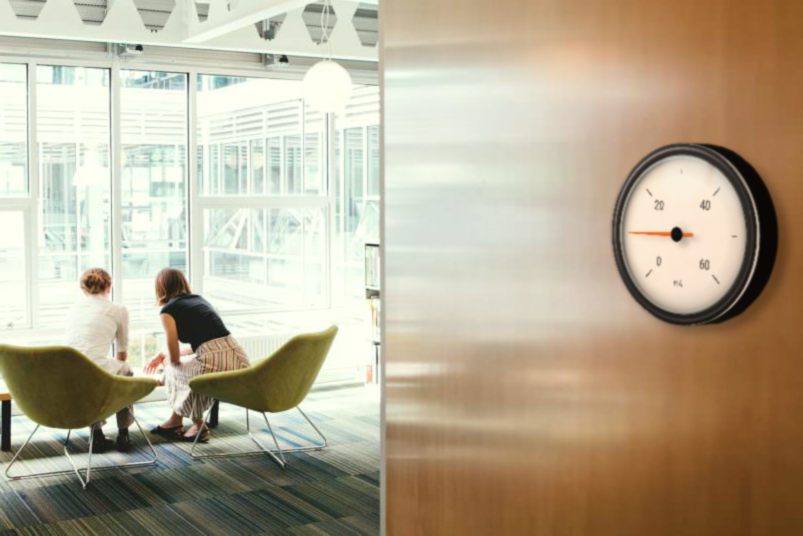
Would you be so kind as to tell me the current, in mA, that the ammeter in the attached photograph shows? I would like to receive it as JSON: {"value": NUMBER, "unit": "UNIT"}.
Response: {"value": 10, "unit": "mA"}
